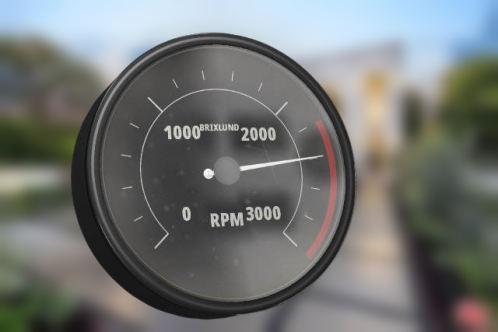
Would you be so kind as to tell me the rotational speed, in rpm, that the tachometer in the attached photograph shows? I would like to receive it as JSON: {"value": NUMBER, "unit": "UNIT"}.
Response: {"value": 2400, "unit": "rpm"}
